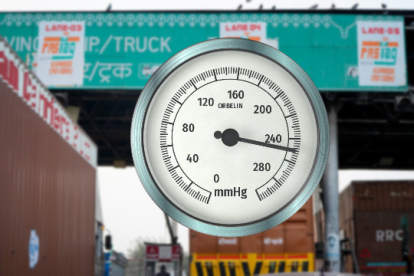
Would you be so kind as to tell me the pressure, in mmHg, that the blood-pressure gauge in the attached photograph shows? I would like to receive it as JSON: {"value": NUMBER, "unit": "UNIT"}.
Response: {"value": 250, "unit": "mmHg"}
